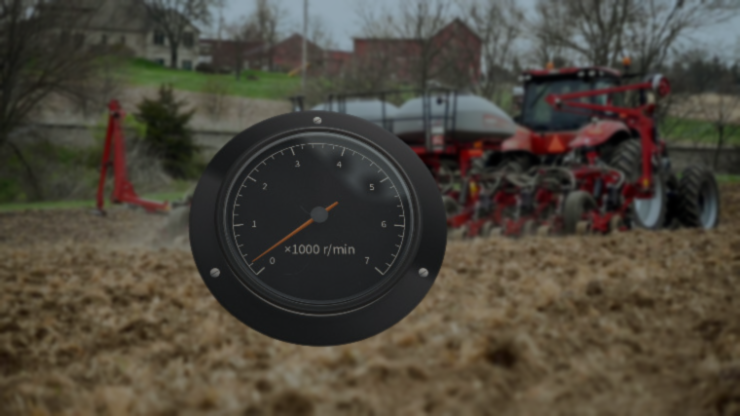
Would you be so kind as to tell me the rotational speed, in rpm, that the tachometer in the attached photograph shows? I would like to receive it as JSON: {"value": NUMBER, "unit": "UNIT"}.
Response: {"value": 200, "unit": "rpm"}
